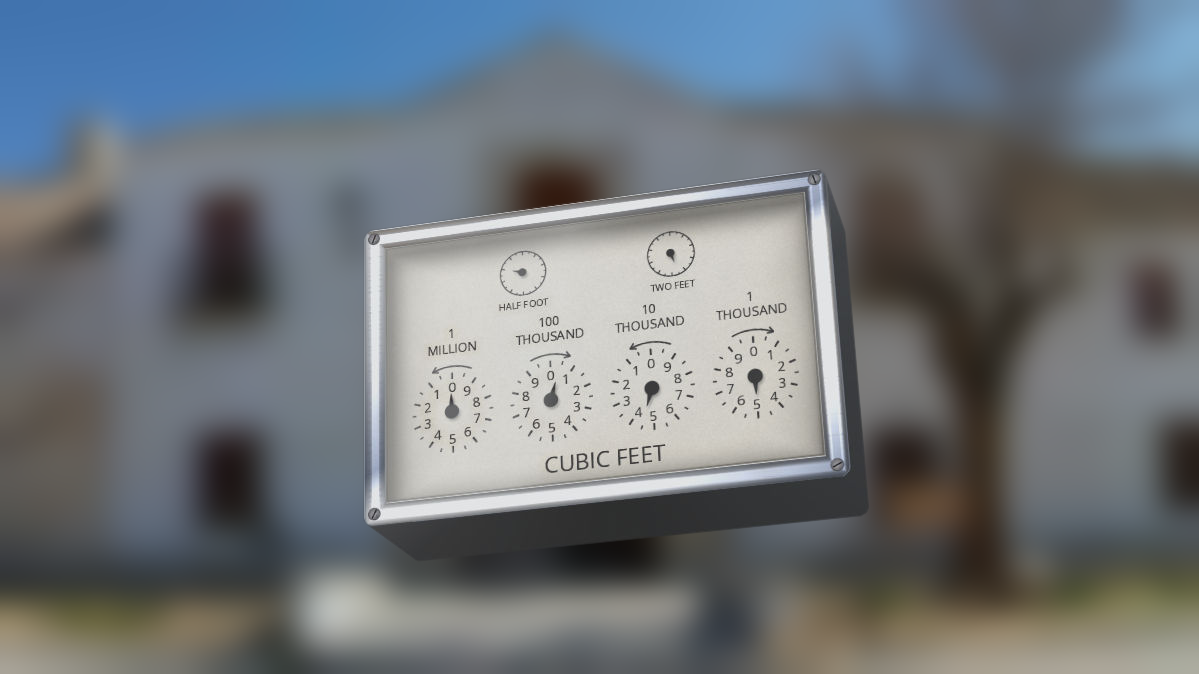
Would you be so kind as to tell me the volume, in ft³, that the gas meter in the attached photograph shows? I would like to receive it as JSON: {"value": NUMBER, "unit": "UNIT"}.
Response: {"value": 4500, "unit": "ft³"}
